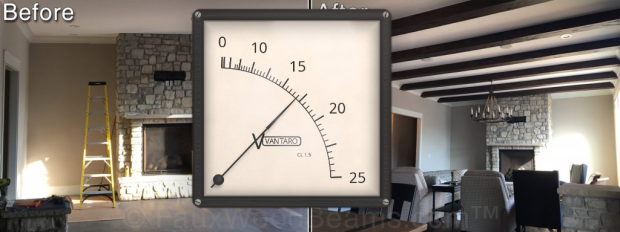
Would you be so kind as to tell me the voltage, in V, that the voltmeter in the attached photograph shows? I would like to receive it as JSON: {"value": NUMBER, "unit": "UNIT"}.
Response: {"value": 17, "unit": "V"}
